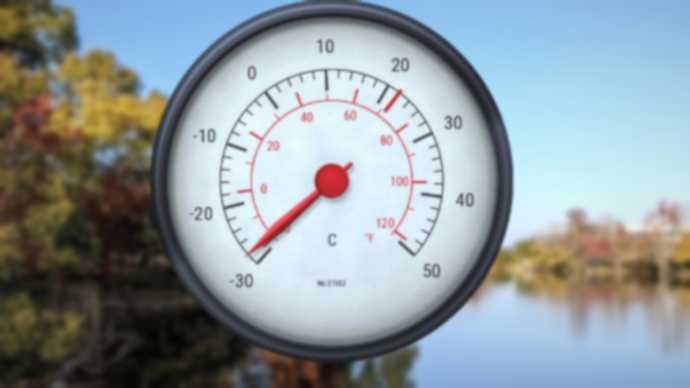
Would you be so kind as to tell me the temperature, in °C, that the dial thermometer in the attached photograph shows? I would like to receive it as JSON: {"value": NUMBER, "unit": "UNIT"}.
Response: {"value": -28, "unit": "°C"}
